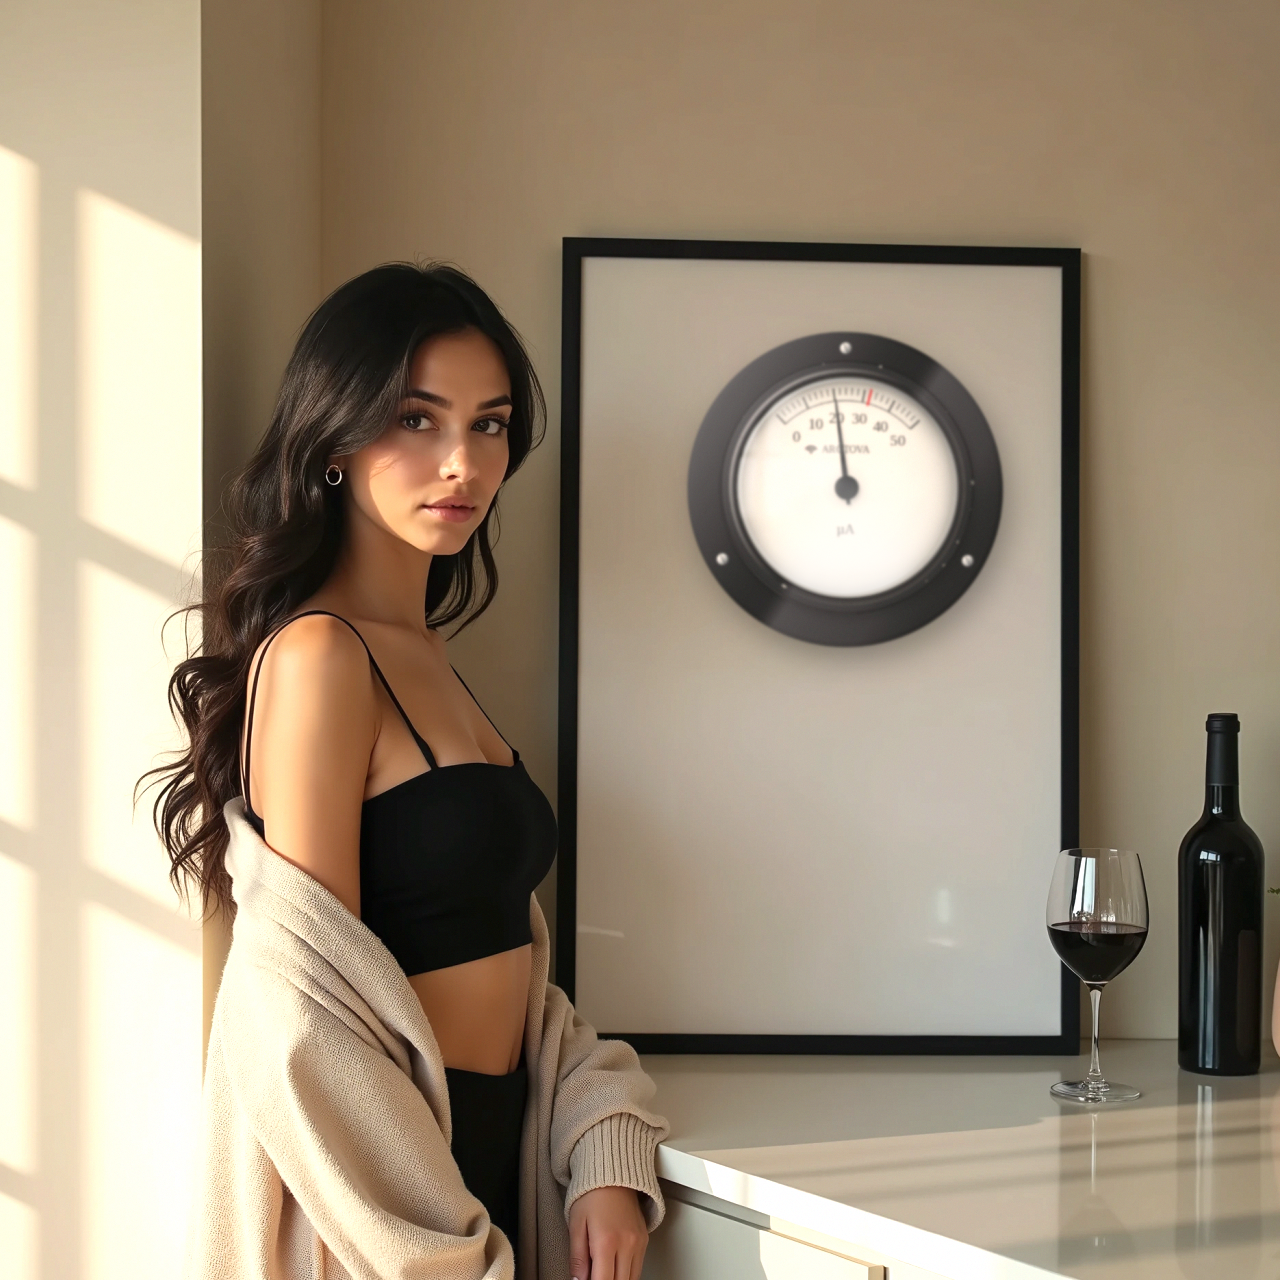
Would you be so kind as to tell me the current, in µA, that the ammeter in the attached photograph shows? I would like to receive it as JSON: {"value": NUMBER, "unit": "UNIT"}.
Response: {"value": 20, "unit": "µA"}
